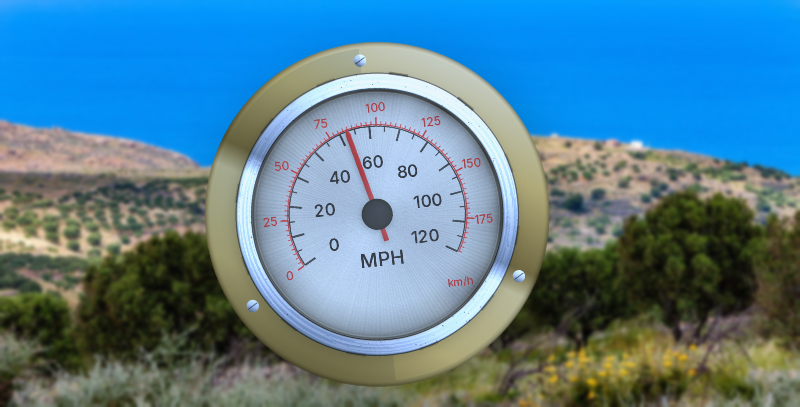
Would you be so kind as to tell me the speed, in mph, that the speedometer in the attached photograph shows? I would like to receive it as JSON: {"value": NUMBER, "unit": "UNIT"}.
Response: {"value": 52.5, "unit": "mph"}
